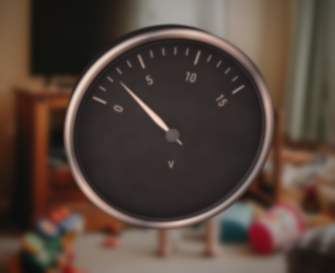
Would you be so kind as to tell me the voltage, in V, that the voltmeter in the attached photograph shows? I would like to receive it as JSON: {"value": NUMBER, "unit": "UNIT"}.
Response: {"value": 2.5, "unit": "V"}
